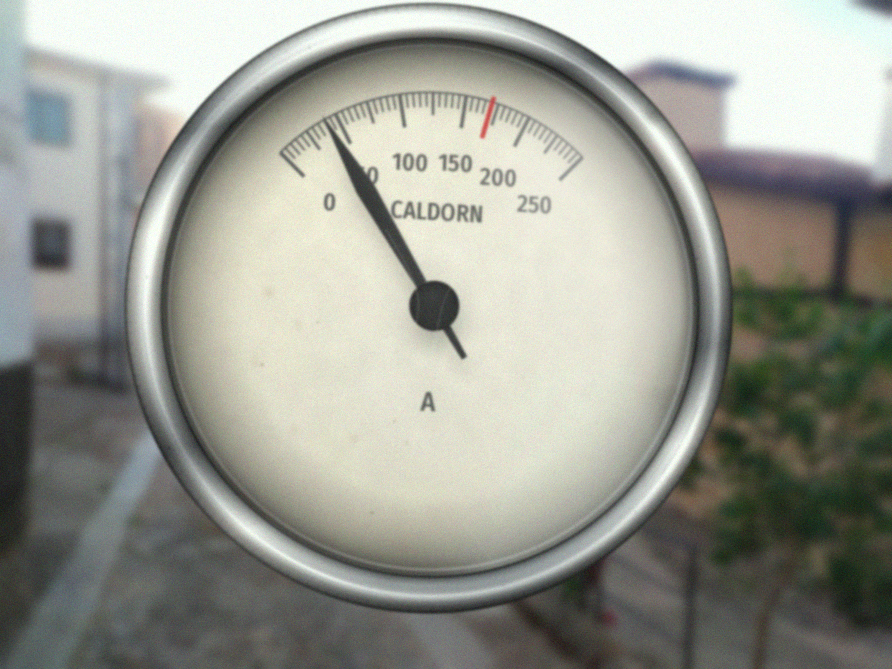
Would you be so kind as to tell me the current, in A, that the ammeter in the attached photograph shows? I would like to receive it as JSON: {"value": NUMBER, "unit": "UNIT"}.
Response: {"value": 40, "unit": "A"}
